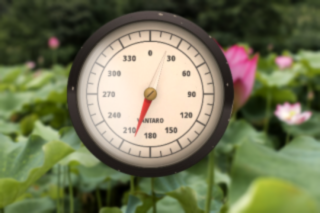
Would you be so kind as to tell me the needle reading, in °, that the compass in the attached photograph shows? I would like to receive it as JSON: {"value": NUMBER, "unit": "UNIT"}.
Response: {"value": 200, "unit": "°"}
